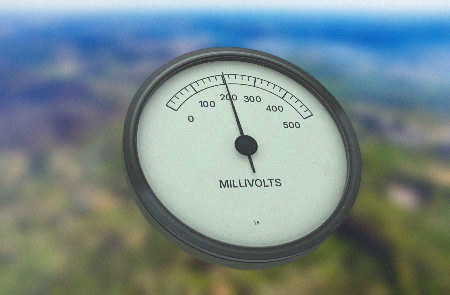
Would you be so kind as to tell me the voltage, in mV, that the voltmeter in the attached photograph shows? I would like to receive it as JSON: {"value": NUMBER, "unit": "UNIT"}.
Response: {"value": 200, "unit": "mV"}
